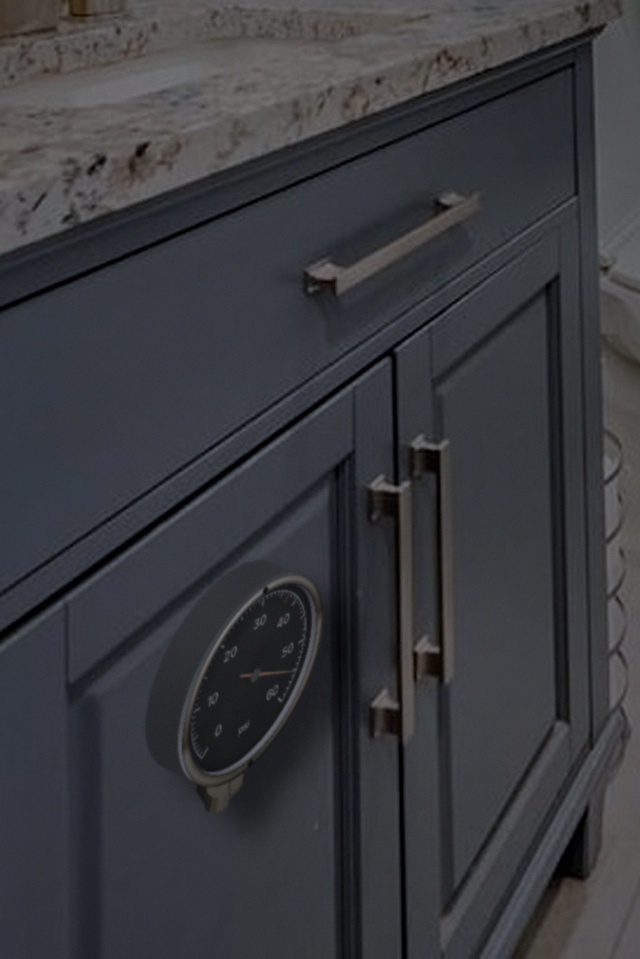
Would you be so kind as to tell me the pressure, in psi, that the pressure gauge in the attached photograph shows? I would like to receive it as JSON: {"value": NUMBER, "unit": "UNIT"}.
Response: {"value": 55, "unit": "psi"}
